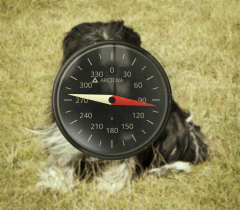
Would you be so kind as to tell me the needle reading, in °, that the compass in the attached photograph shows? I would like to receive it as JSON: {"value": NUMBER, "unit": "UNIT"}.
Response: {"value": 97.5, "unit": "°"}
